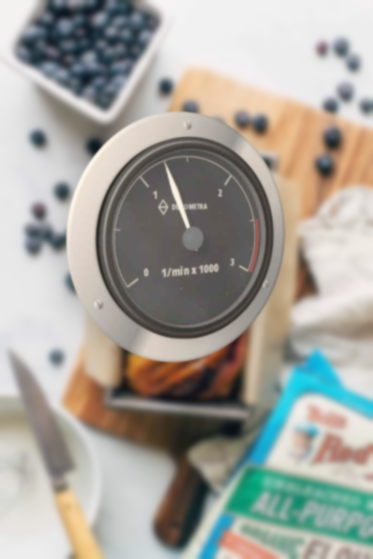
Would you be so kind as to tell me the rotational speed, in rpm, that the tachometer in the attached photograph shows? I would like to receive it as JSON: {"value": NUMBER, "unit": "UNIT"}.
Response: {"value": 1250, "unit": "rpm"}
